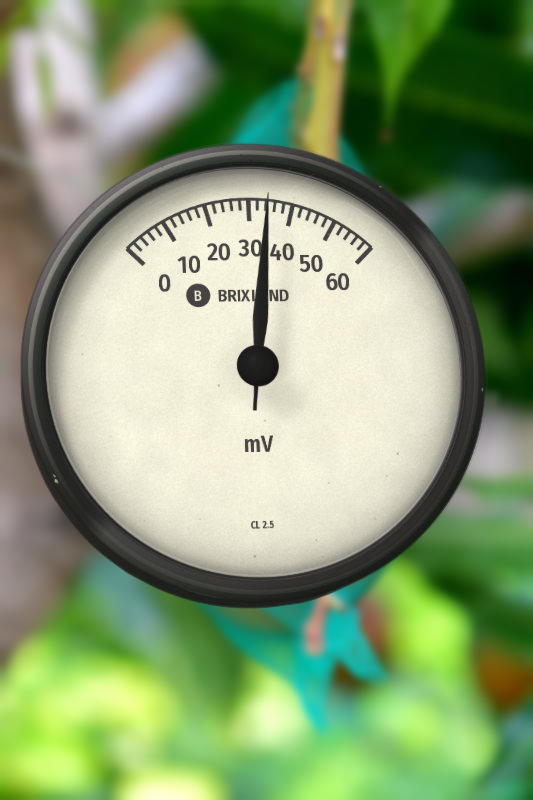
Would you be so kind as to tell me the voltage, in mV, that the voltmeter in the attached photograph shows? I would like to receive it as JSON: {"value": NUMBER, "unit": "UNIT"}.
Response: {"value": 34, "unit": "mV"}
